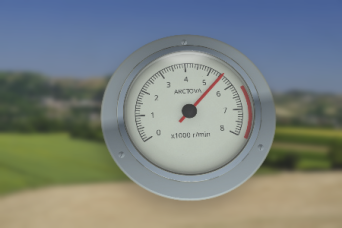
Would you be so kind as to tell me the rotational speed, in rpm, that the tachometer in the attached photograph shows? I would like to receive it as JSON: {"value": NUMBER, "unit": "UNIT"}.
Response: {"value": 5500, "unit": "rpm"}
